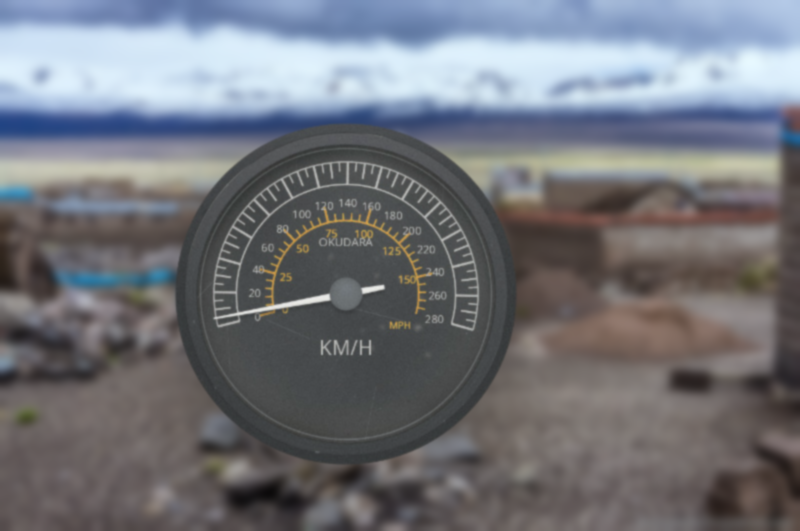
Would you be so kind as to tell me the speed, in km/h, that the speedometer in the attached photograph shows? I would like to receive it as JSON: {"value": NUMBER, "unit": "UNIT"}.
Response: {"value": 5, "unit": "km/h"}
